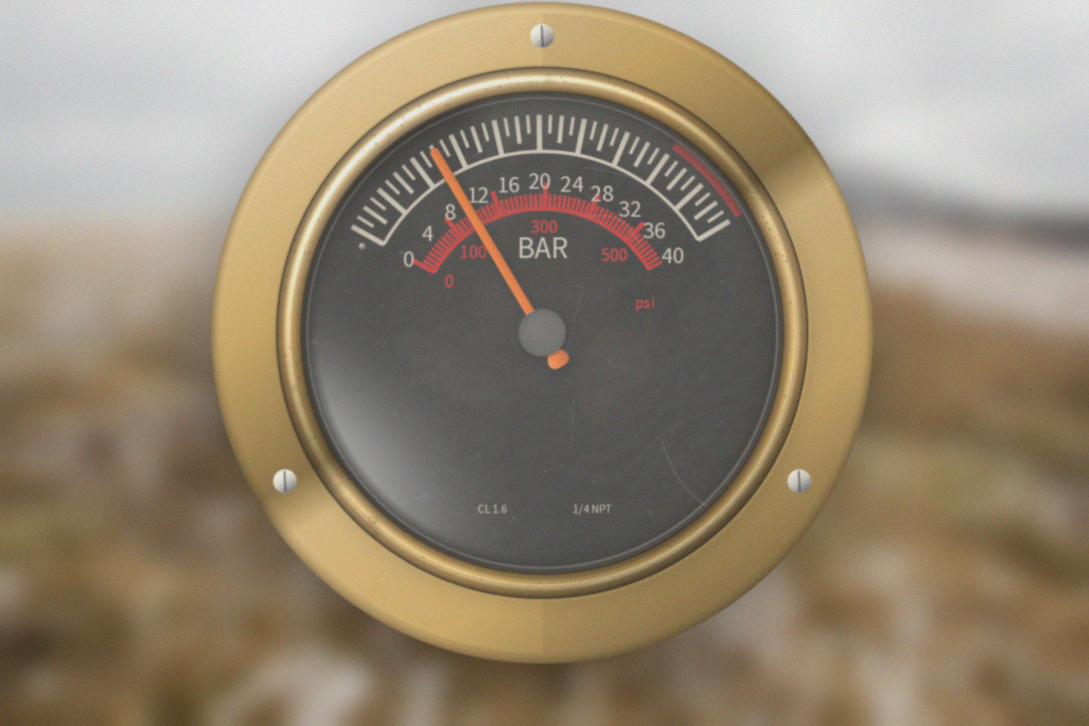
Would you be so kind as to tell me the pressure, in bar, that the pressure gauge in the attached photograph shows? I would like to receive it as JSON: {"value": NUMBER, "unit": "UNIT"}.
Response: {"value": 10, "unit": "bar"}
